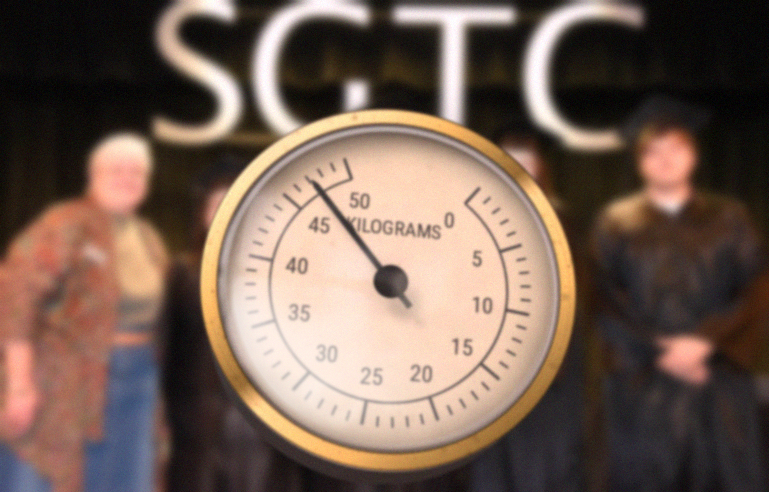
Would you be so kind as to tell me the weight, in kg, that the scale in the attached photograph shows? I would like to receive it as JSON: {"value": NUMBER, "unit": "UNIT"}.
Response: {"value": 47, "unit": "kg"}
